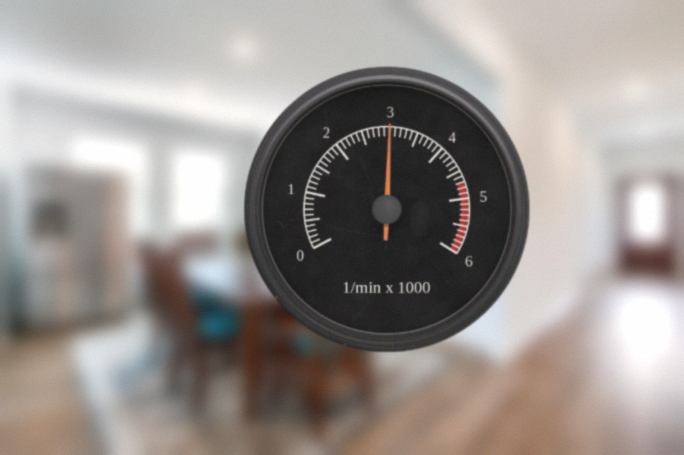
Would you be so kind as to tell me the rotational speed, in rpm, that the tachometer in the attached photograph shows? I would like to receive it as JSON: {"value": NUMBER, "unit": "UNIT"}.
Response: {"value": 3000, "unit": "rpm"}
